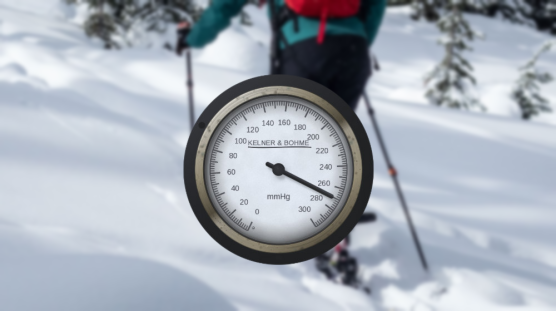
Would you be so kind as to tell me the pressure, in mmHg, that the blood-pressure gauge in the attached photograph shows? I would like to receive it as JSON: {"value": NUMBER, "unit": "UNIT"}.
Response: {"value": 270, "unit": "mmHg"}
